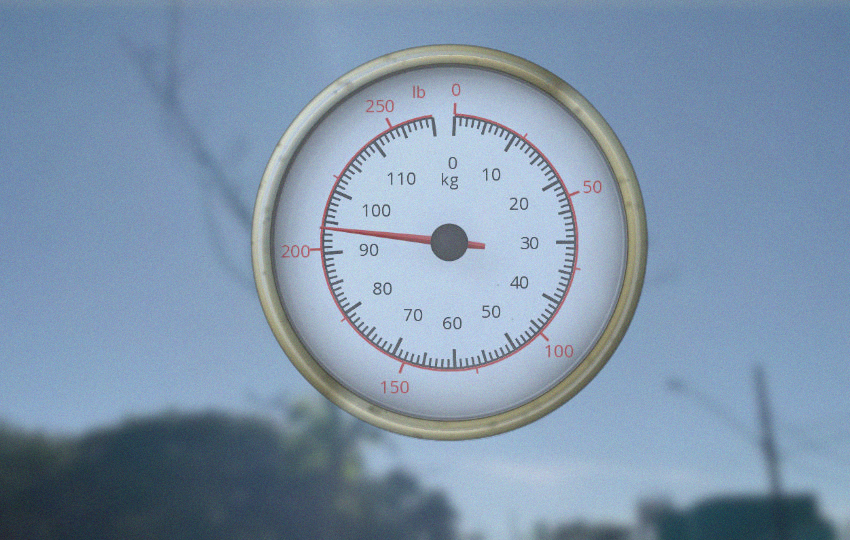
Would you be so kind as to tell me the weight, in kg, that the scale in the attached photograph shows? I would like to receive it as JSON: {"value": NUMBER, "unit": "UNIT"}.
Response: {"value": 94, "unit": "kg"}
